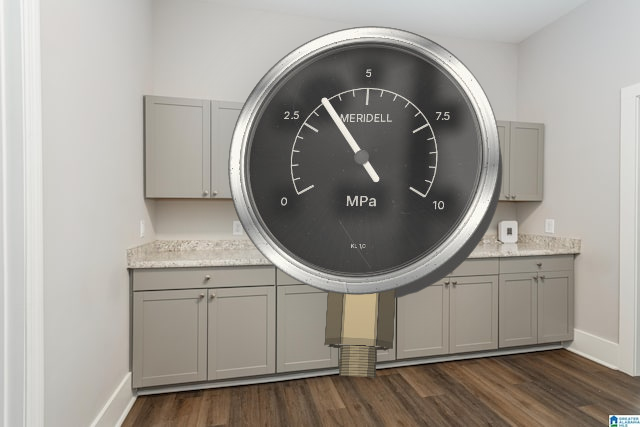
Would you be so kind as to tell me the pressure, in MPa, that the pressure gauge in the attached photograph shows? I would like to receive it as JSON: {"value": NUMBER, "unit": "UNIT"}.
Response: {"value": 3.5, "unit": "MPa"}
